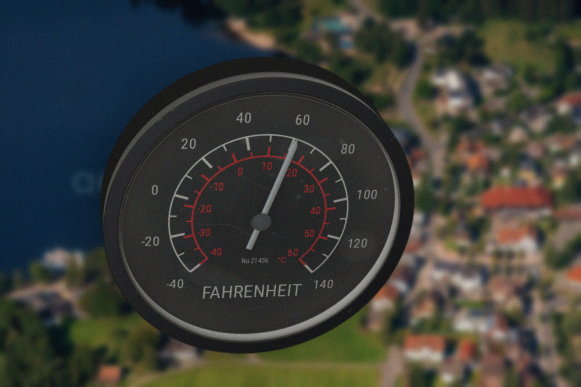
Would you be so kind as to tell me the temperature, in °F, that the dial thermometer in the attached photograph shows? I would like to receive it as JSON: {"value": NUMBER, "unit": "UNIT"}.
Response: {"value": 60, "unit": "°F"}
